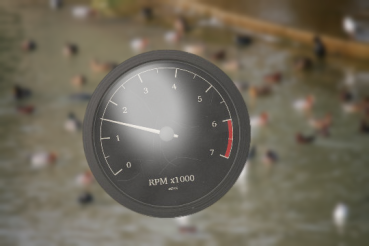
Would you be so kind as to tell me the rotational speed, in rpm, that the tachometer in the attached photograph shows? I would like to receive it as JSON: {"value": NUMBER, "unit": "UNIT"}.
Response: {"value": 1500, "unit": "rpm"}
